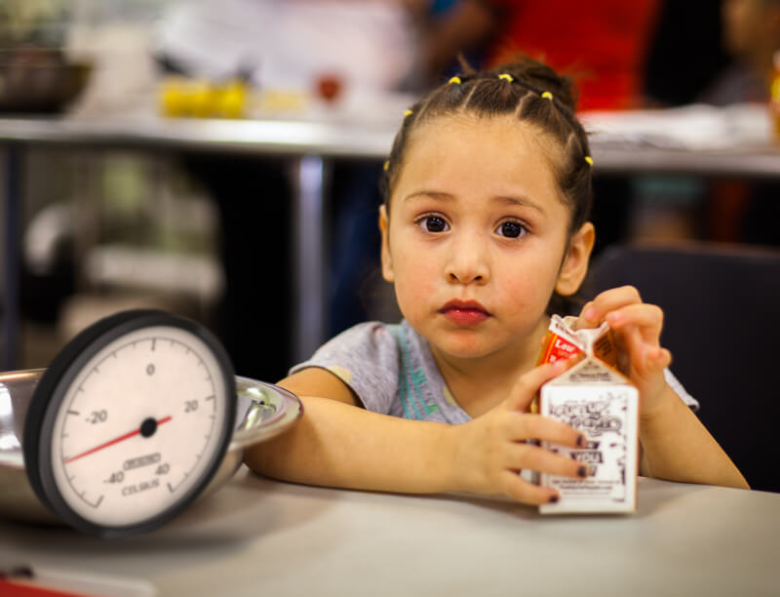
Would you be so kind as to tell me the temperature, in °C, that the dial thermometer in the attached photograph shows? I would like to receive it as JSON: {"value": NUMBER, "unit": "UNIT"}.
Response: {"value": -28, "unit": "°C"}
